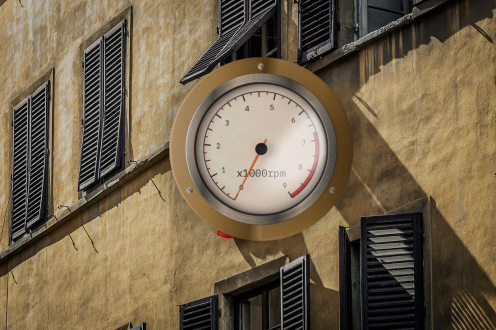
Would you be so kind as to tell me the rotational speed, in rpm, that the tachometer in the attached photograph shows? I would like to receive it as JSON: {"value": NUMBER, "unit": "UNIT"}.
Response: {"value": 0, "unit": "rpm"}
